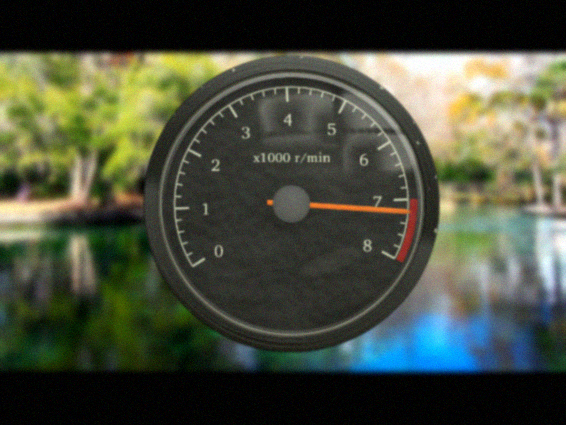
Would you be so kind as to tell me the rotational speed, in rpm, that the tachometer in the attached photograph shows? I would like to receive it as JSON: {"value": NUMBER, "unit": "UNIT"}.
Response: {"value": 7200, "unit": "rpm"}
